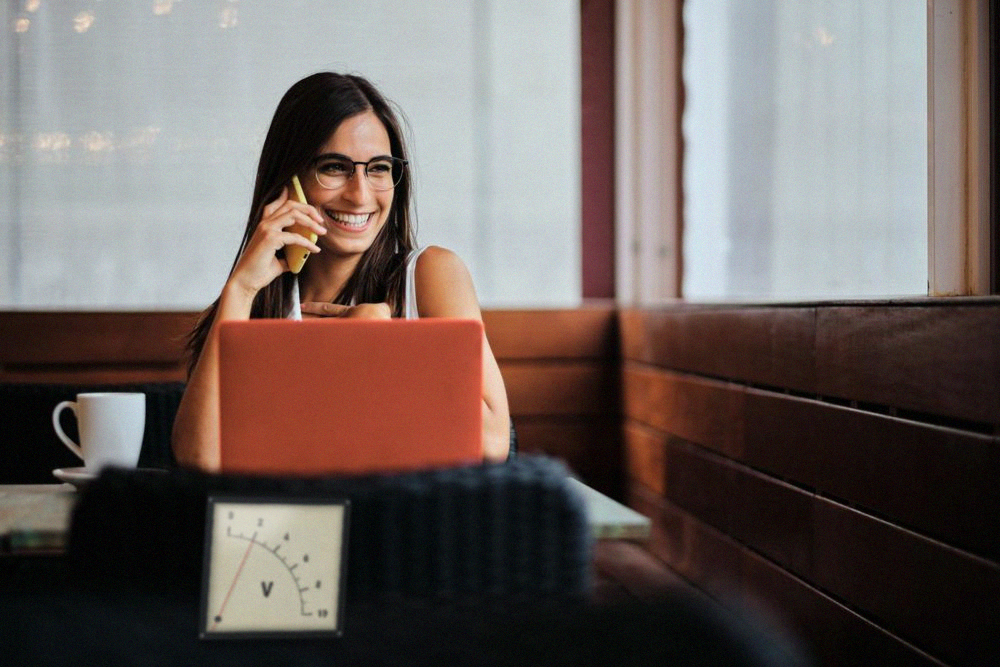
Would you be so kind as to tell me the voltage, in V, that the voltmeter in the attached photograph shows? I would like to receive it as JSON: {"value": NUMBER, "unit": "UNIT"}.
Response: {"value": 2, "unit": "V"}
